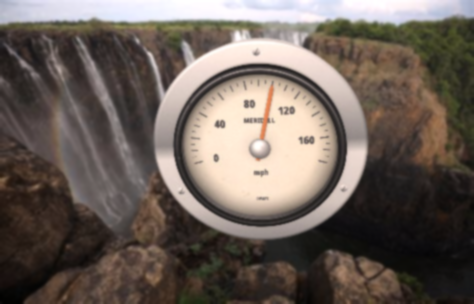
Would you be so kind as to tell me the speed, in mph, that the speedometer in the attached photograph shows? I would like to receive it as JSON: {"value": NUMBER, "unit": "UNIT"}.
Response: {"value": 100, "unit": "mph"}
